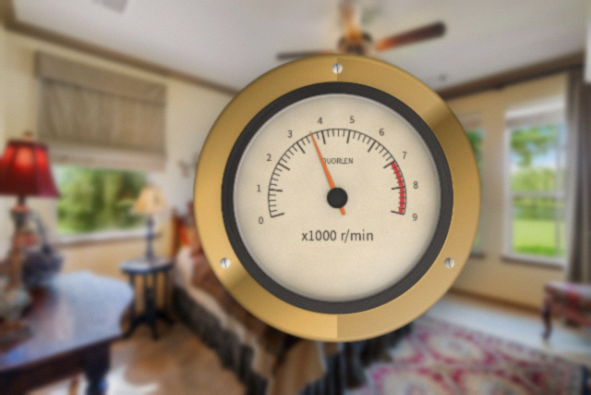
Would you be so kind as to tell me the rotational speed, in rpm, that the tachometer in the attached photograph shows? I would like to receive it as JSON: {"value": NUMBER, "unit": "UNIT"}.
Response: {"value": 3600, "unit": "rpm"}
